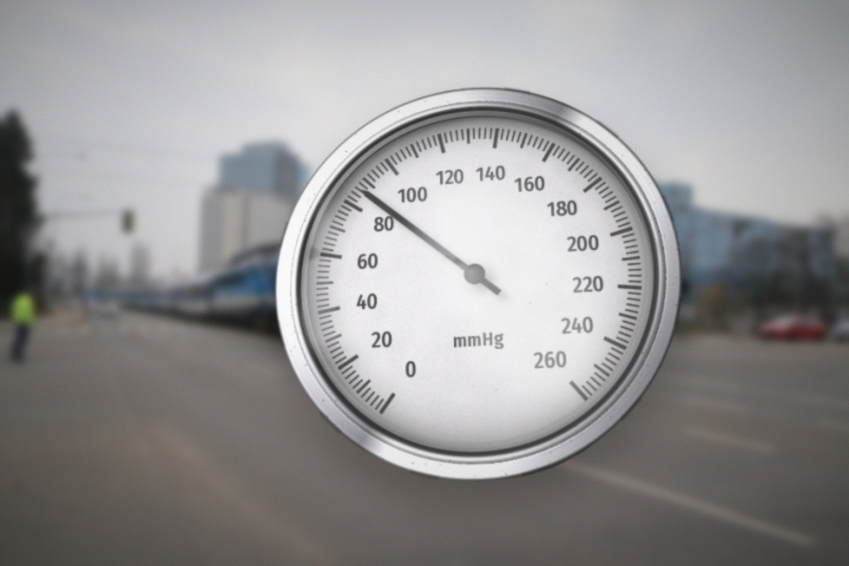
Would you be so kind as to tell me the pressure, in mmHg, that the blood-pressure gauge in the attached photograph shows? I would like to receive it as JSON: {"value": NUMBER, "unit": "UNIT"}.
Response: {"value": 86, "unit": "mmHg"}
